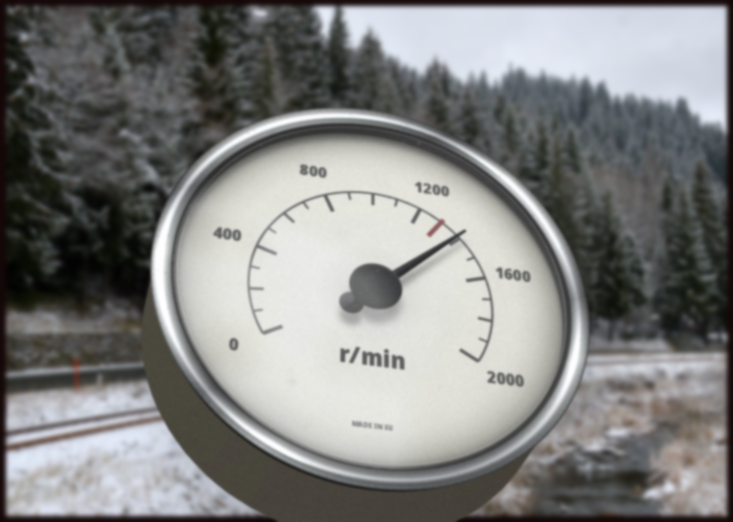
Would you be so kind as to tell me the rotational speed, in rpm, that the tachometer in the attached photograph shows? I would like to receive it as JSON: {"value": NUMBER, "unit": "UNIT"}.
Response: {"value": 1400, "unit": "rpm"}
